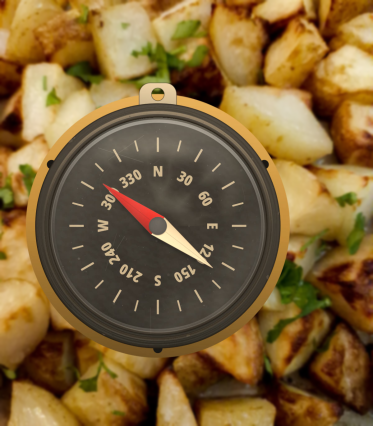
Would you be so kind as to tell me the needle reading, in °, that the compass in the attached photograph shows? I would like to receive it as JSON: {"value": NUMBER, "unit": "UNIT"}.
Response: {"value": 307.5, "unit": "°"}
